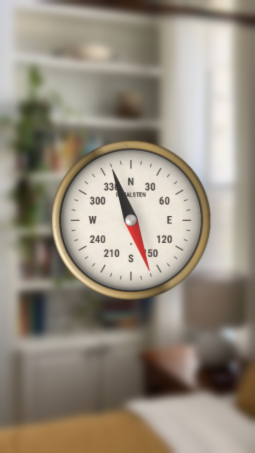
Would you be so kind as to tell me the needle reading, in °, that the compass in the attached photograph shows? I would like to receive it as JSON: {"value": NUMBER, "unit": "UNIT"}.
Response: {"value": 160, "unit": "°"}
